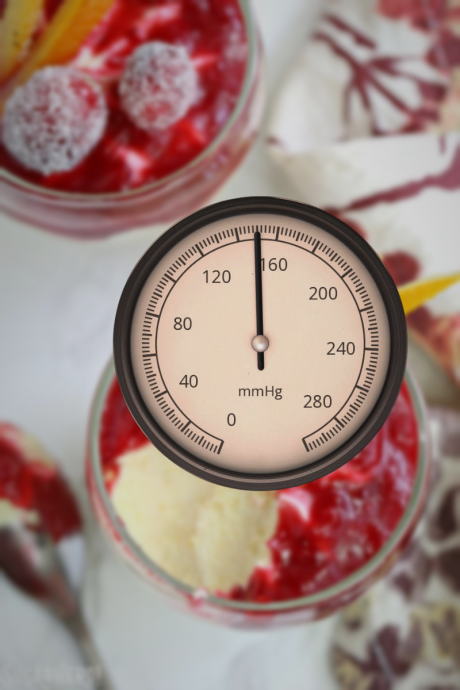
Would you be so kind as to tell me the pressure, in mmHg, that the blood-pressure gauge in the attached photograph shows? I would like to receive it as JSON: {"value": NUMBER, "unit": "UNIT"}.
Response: {"value": 150, "unit": "mmHg"}
